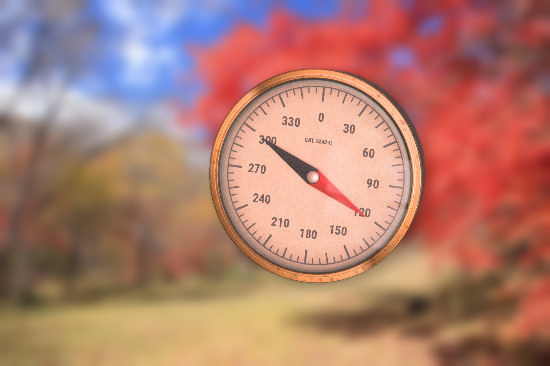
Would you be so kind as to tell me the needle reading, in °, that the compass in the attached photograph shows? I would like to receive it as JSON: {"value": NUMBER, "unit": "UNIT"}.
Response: {"value": 120, "unit": "°"}
